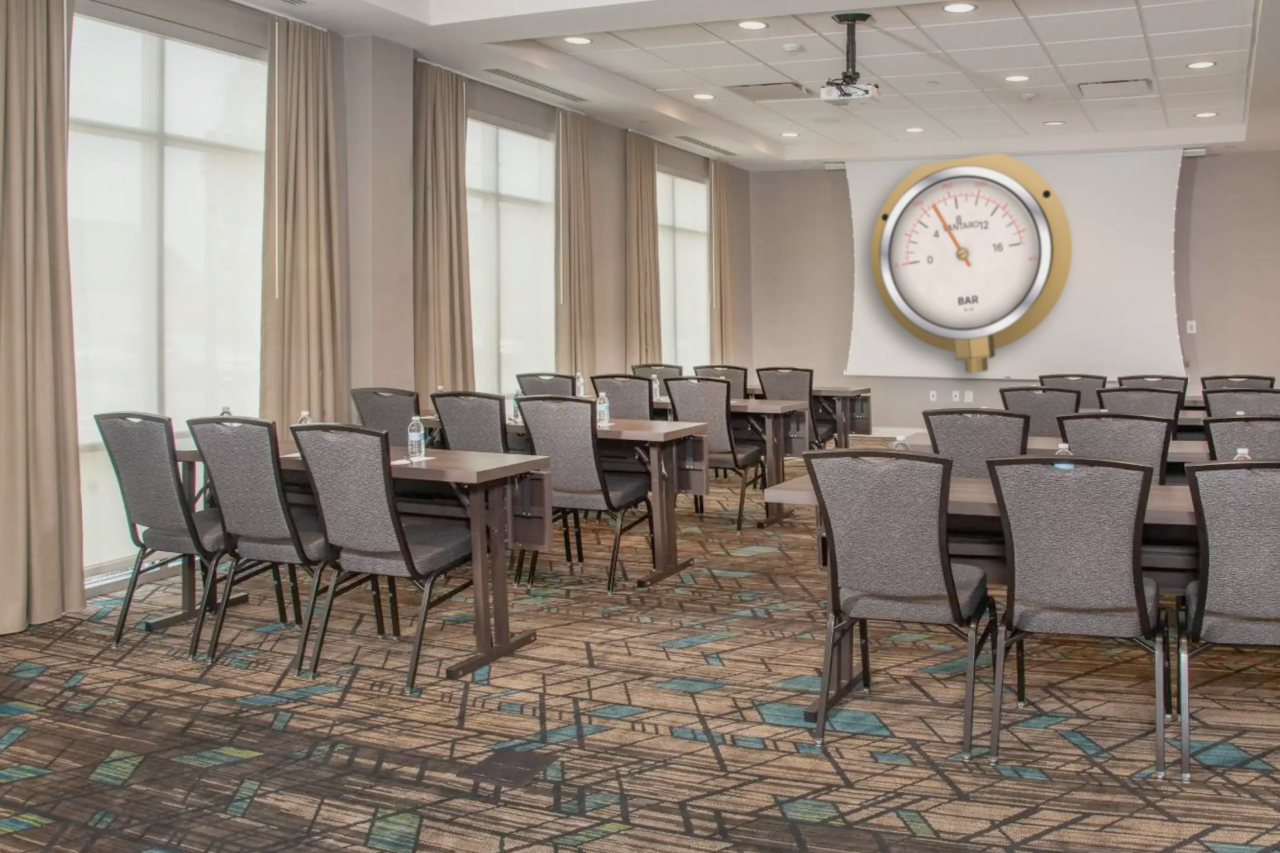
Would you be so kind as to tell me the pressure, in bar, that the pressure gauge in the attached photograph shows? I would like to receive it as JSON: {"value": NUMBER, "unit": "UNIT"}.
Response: {"value": 6, "unit": "bar"}
